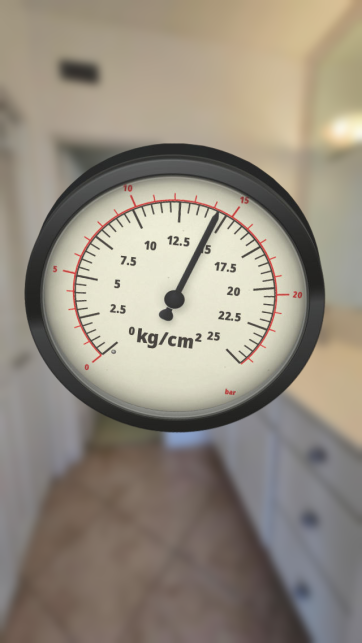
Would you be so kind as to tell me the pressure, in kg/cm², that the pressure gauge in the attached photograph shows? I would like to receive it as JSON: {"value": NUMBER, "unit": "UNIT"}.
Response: {"value": 14.5, "unit": "kg/cm²"}
